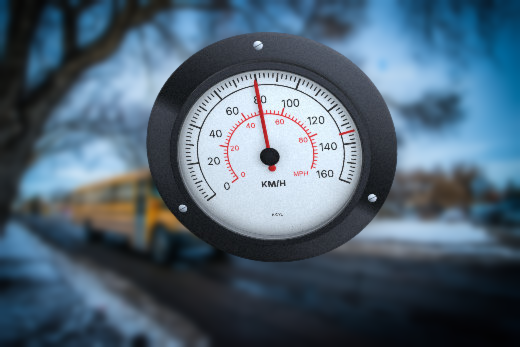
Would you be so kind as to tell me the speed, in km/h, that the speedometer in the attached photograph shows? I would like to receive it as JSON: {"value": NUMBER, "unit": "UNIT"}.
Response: {"value": 80, "unit": "km/h"}
